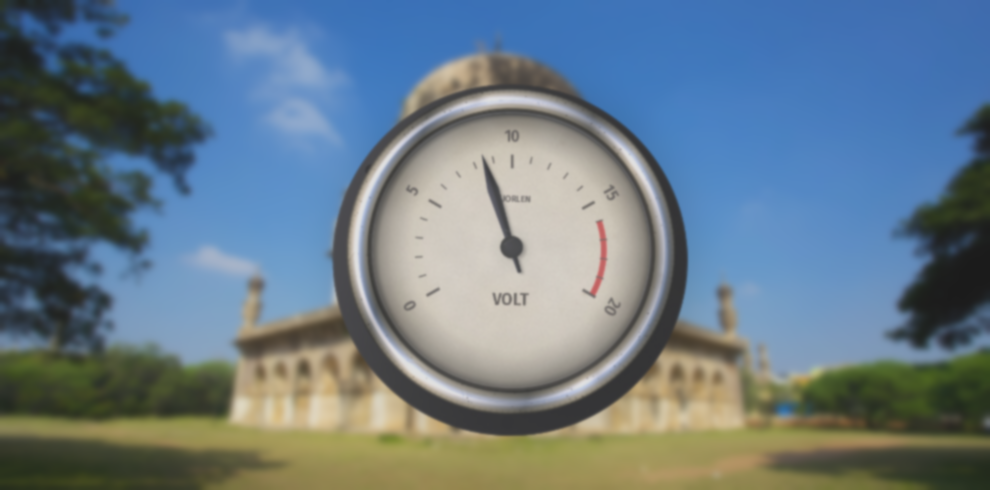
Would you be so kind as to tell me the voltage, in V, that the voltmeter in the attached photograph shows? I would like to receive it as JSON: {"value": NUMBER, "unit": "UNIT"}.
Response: {"value": 8.5, "unit": "V"}
